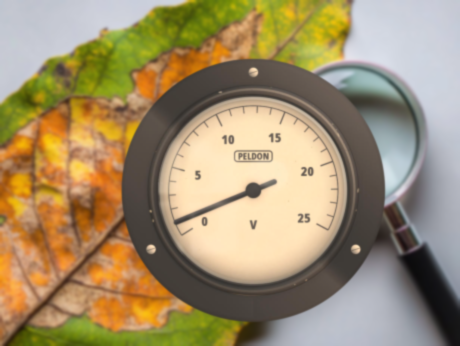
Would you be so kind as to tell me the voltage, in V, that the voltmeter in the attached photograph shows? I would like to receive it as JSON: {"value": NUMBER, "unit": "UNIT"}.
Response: {"value": 1, "unit": "V"}
